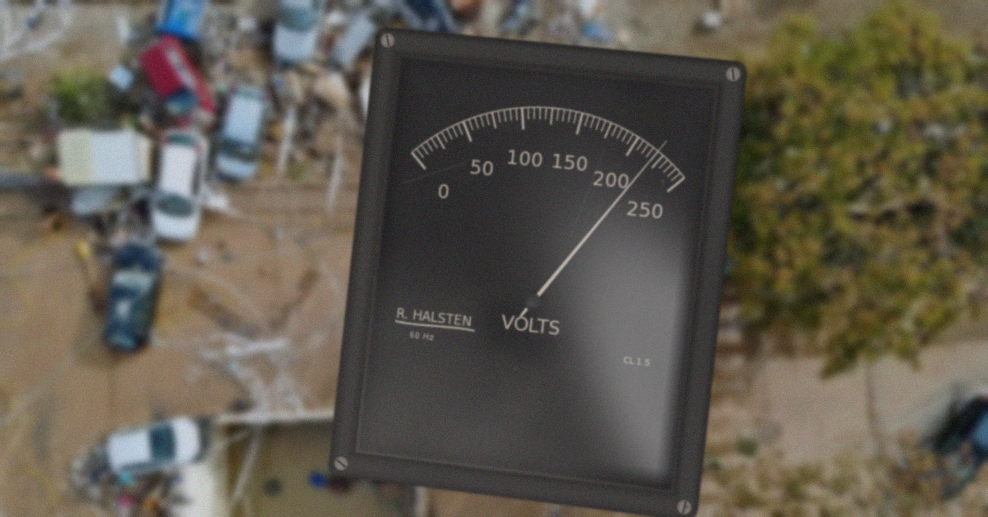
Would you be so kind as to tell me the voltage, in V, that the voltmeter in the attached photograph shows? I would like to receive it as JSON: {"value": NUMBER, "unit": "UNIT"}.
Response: {"value": 220, "unit": "V"}
